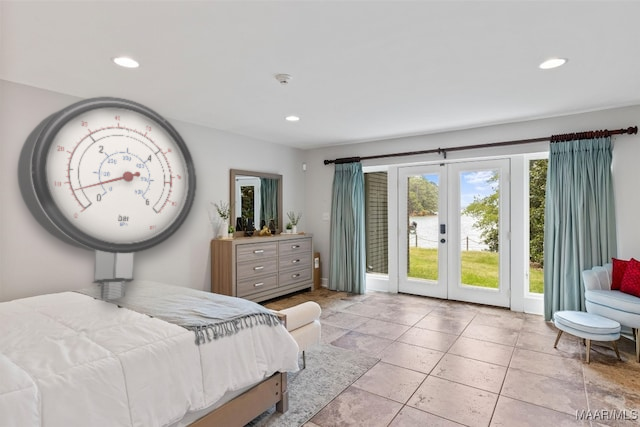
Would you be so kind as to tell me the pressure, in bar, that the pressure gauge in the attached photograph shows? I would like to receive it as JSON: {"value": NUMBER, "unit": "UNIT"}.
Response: {"value": 0.5, "unit": "bar"}
